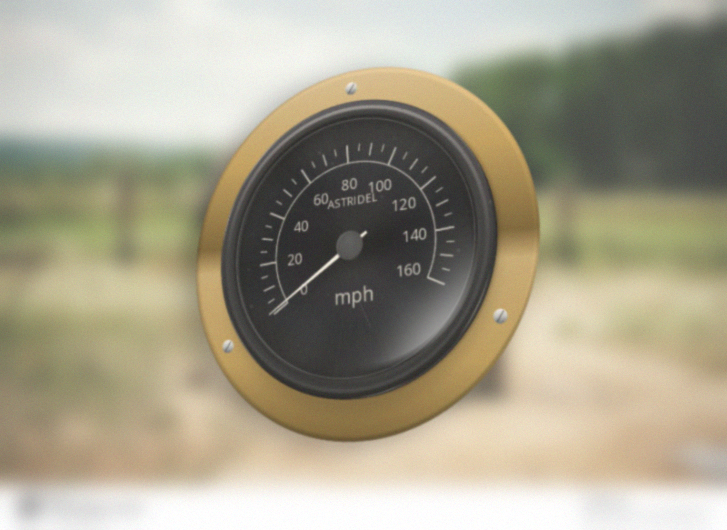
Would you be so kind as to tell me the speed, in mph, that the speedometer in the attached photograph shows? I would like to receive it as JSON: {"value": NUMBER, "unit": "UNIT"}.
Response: {"value": 0, "unit": "mph"}
